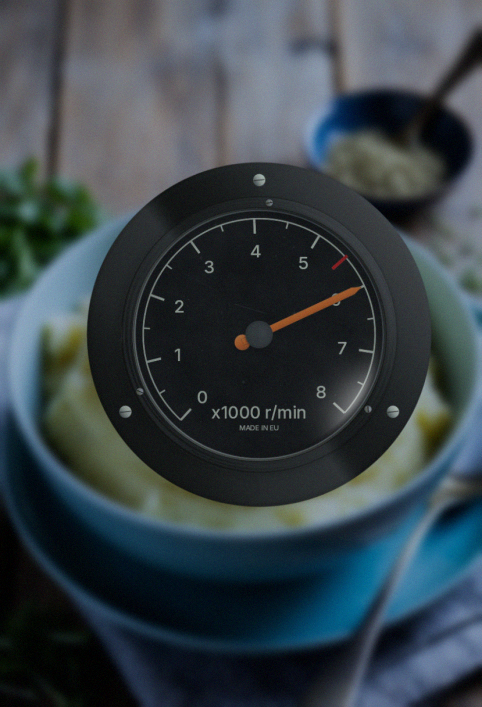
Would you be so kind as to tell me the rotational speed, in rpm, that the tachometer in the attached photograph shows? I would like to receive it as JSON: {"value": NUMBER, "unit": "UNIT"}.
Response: {"value": 6000, "unit": "rpm"}
